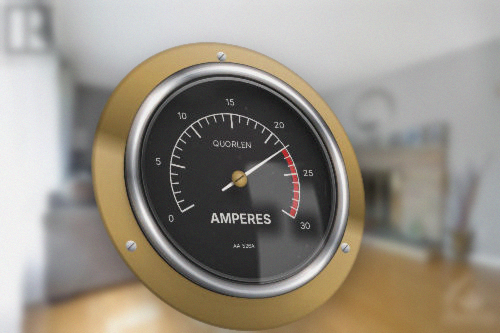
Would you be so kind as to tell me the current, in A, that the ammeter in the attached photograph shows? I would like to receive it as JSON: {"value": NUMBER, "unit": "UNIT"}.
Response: {"value": 22, "unit": "A"}
